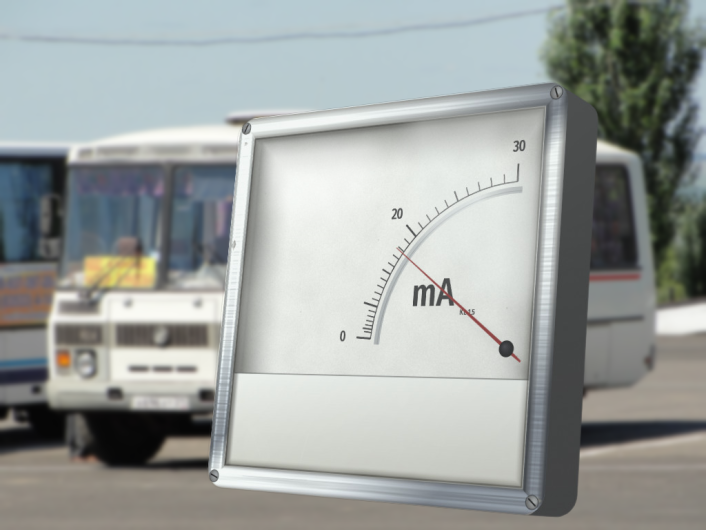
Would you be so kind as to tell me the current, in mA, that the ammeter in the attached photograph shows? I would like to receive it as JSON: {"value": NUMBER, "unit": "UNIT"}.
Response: {"value": 18, "unit": "mA"}
